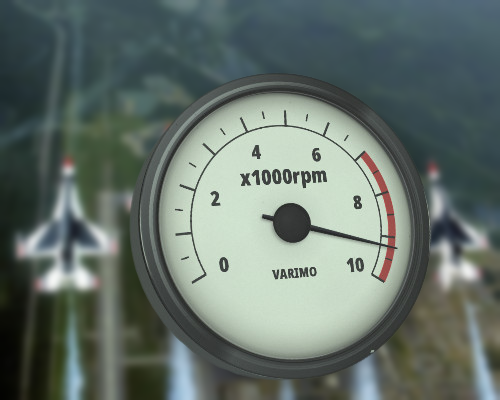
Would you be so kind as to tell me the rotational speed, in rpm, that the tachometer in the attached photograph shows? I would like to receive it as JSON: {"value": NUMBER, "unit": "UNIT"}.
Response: {"value": 9250, "unit": "rpm"}
